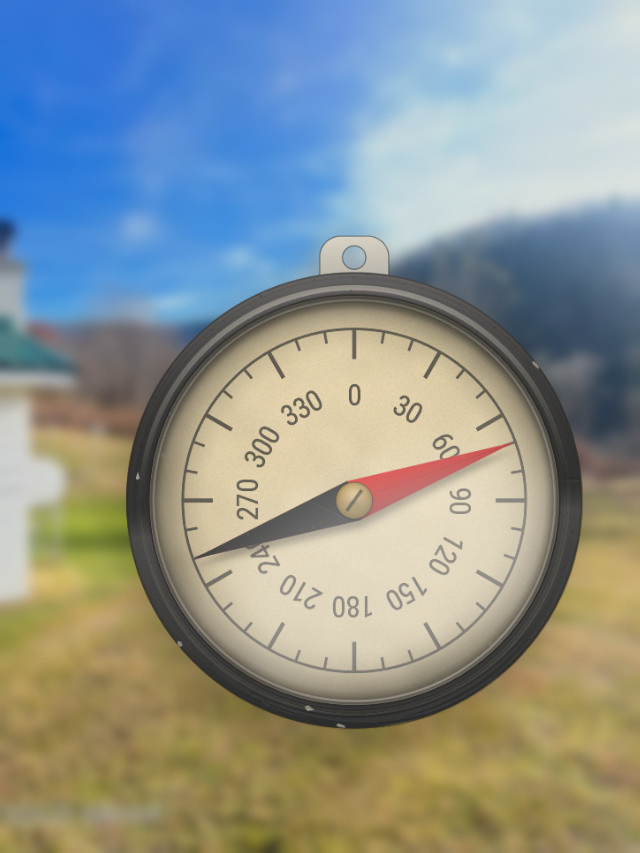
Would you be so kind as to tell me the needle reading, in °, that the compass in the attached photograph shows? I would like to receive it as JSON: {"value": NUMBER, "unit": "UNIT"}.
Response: {"value": 70, "unit": "°"}
